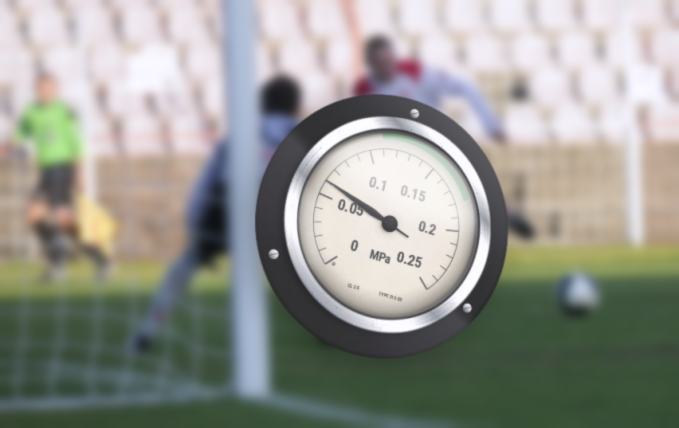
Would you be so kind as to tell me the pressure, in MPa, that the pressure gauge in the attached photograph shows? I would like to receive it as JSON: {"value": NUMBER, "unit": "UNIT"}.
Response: {"value": 0.06, "unit": "MPa"}
